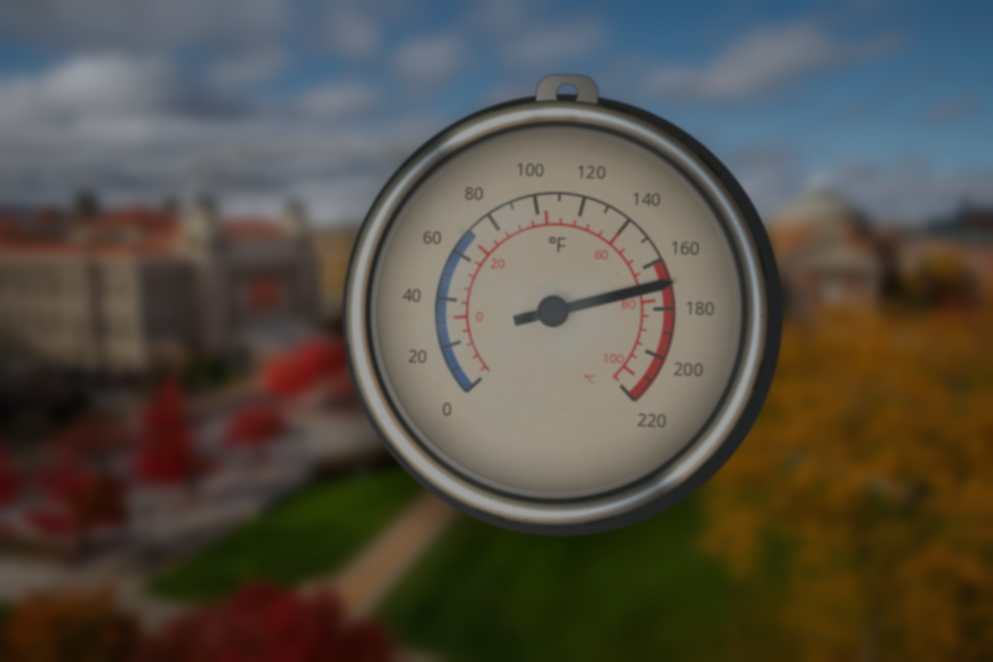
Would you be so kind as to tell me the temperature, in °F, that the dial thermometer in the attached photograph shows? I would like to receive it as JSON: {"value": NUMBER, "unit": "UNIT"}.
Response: {"value": 170, "unit": "°F"}
